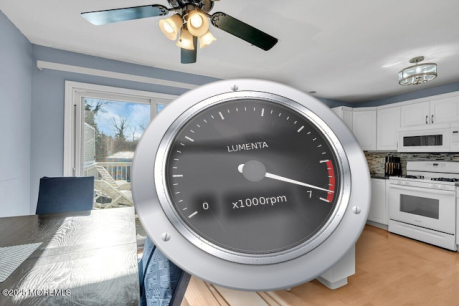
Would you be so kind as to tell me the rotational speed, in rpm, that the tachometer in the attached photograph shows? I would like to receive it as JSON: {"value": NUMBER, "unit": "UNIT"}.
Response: {"value": 6800, "unit": "rpm"}
